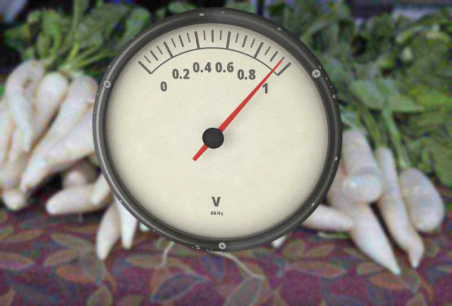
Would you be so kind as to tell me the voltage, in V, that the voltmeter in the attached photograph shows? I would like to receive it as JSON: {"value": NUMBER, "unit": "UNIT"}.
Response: {"value": 0.95, "unit": "V"}
